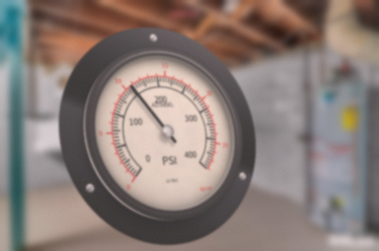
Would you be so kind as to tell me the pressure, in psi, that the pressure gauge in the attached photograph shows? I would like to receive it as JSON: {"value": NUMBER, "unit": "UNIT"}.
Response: {"value": 150, "unit": "psi"}
